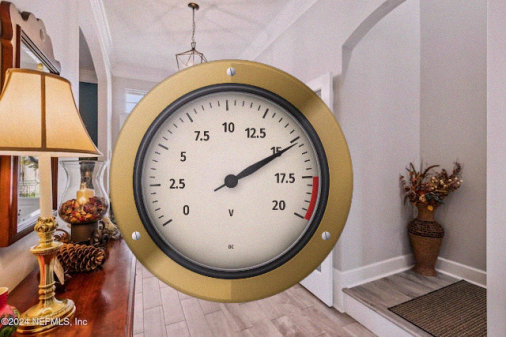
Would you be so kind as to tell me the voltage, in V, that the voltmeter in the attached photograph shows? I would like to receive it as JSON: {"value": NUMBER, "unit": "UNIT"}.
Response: {"value": 15.25, "unit": "V"}
